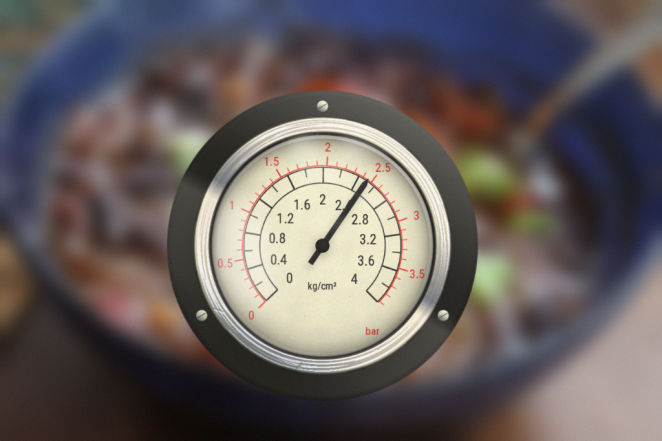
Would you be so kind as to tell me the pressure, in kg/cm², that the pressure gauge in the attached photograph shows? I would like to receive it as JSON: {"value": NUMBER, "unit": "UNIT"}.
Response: {"value": 2.5, "unit": "kg/cm²"}
